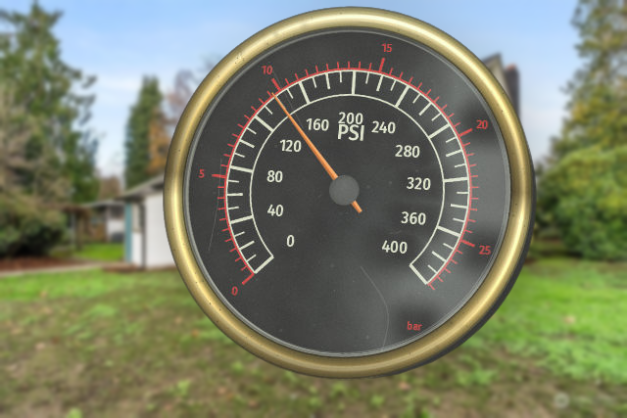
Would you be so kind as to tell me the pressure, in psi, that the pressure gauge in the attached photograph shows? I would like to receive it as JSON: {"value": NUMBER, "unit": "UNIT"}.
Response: {"value": 140, "unit": "psi"}
